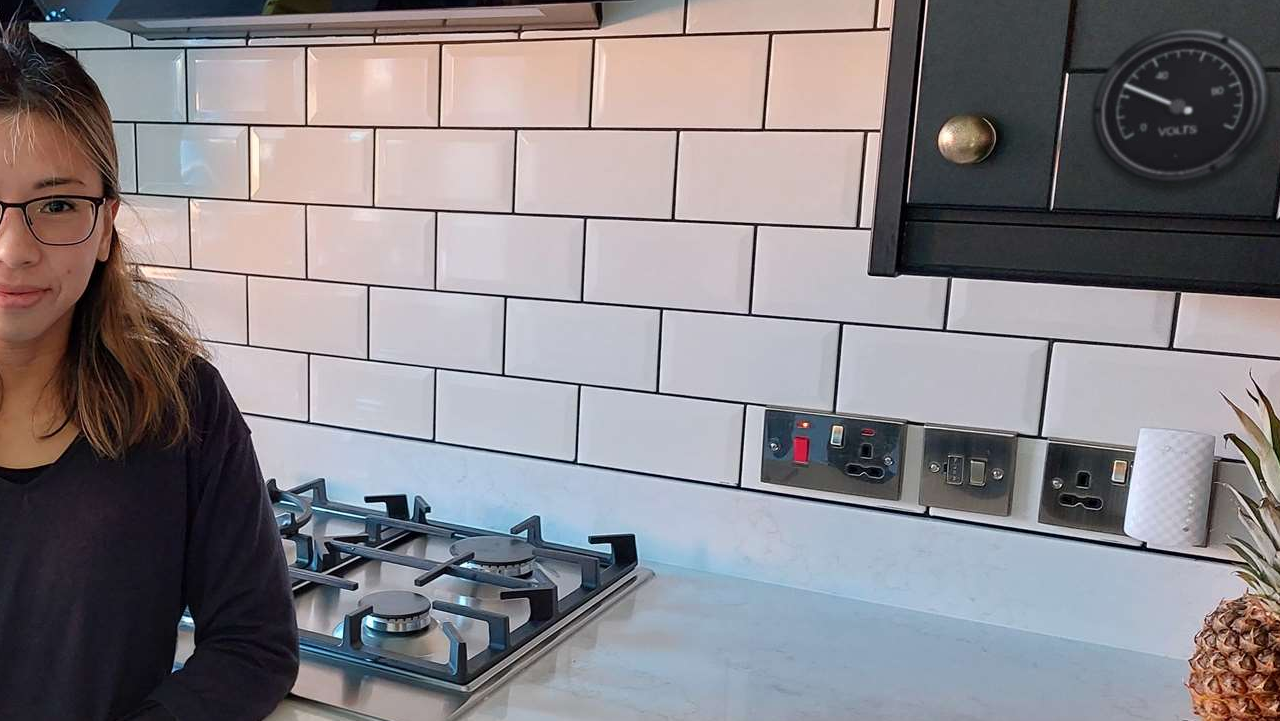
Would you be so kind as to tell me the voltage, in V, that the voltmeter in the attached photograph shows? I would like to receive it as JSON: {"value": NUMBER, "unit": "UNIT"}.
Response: {"value": 25, "unit": "V"}
